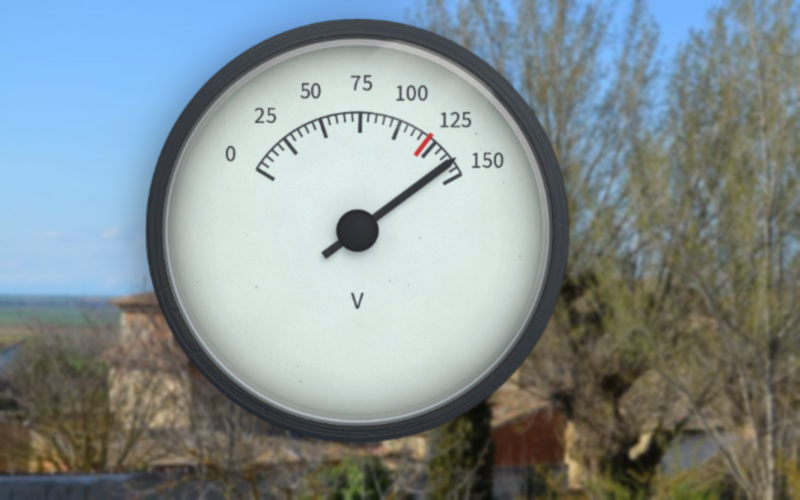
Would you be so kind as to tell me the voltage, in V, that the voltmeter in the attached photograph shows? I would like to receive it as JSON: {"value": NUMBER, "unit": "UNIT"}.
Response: {"value": 140, "unit": "V"}
